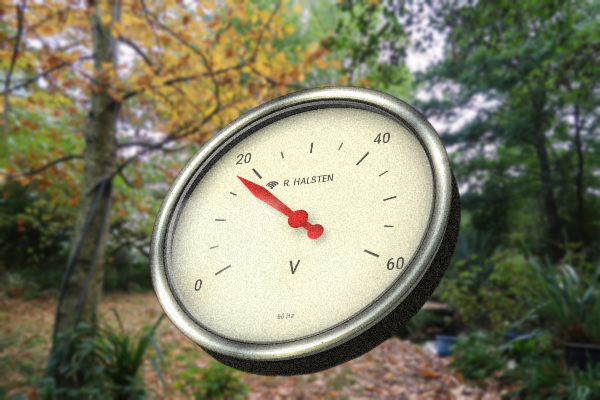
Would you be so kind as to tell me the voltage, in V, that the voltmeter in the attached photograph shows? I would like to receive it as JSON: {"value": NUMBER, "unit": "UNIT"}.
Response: {"value": 17.5, "unit": "V"}
